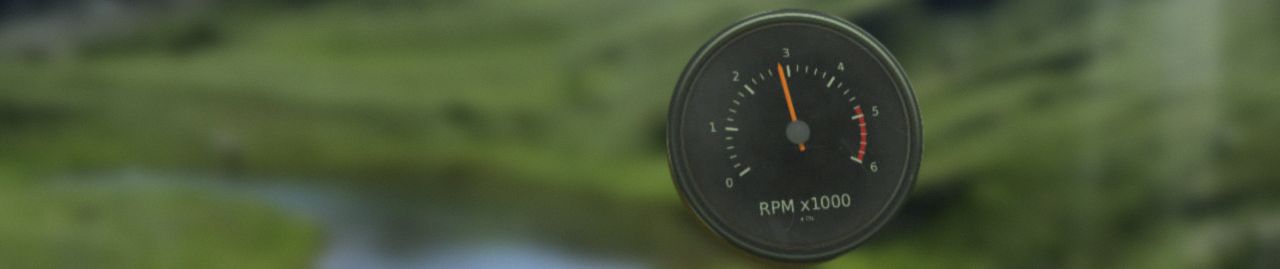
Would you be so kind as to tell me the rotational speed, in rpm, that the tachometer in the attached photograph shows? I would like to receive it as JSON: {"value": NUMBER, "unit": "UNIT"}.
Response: {"value": 2800, "unit": "rpm"}
